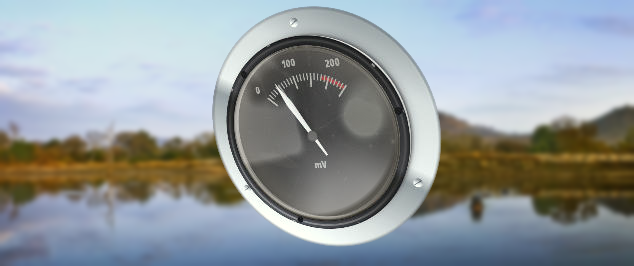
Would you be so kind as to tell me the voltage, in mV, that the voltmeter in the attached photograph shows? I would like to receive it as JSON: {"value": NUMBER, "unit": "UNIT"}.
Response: {"value": 50, "unit": "mV"}
